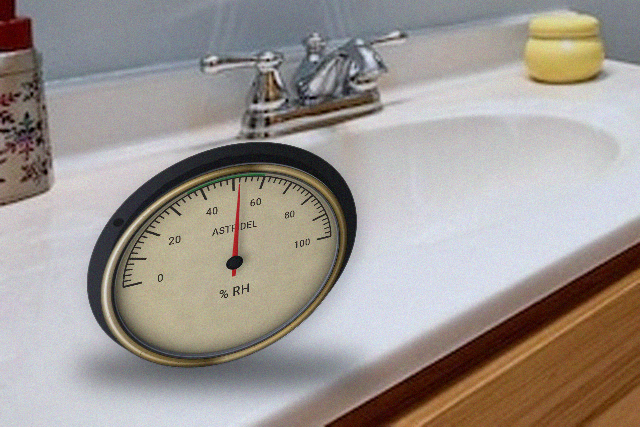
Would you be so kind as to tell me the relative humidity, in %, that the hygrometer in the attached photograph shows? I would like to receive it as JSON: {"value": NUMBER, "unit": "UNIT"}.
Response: {"value": 52, "unit": "%"}
